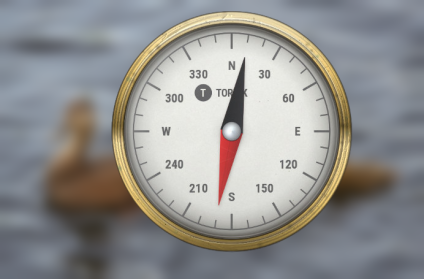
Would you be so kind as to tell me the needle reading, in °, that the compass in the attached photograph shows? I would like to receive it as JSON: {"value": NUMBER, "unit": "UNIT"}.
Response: {"value": 190, "unit": "°"}
